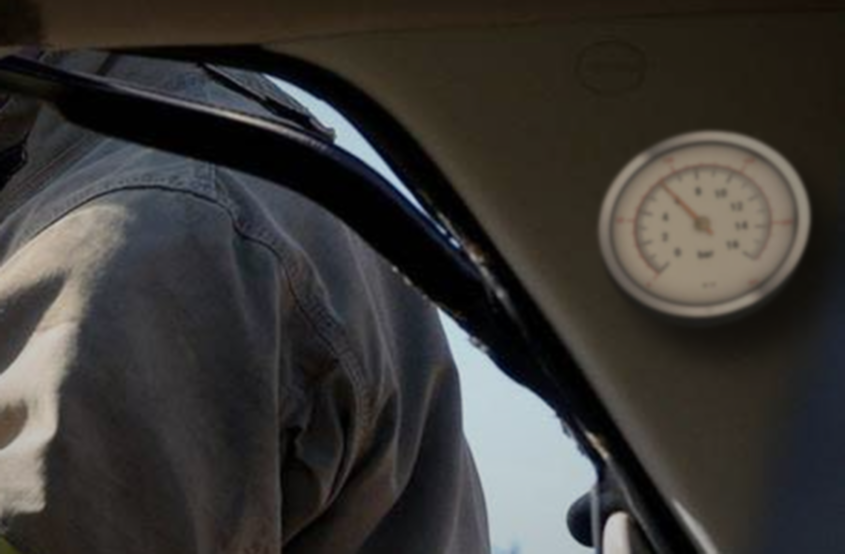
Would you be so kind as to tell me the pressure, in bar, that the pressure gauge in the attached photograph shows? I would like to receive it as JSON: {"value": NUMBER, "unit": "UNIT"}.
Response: {"value": 6, "unit": "bar"}
